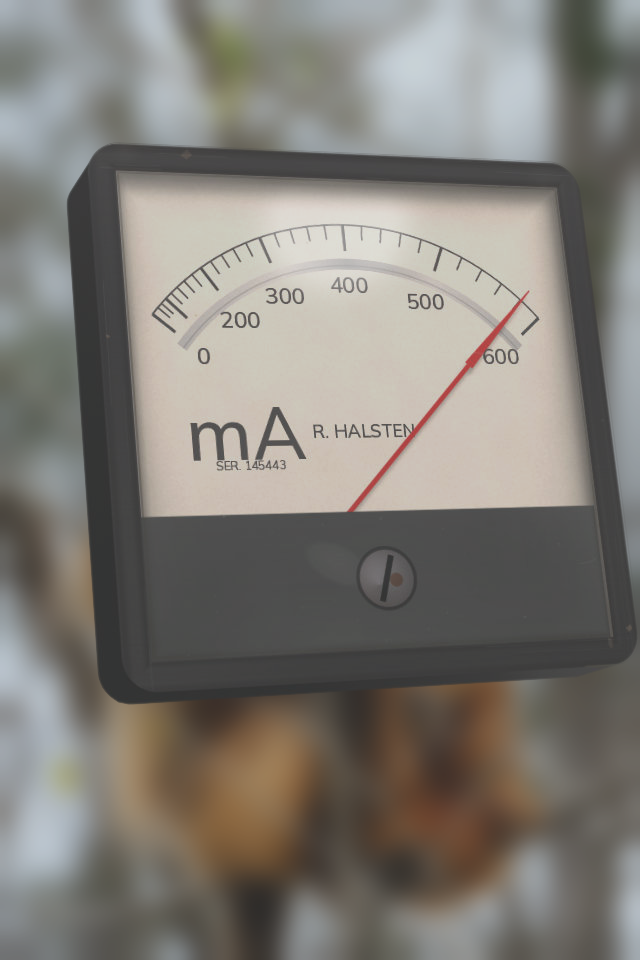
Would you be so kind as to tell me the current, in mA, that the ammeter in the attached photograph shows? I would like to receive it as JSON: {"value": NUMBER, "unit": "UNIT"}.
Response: {"value": 580, "unit": "mA"}
